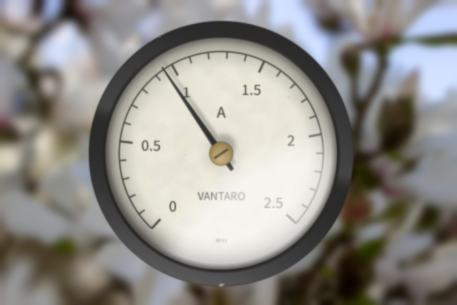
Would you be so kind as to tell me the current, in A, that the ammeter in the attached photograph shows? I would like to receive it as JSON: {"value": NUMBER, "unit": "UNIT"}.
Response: {"value": 0.95, "unit": "A"}
